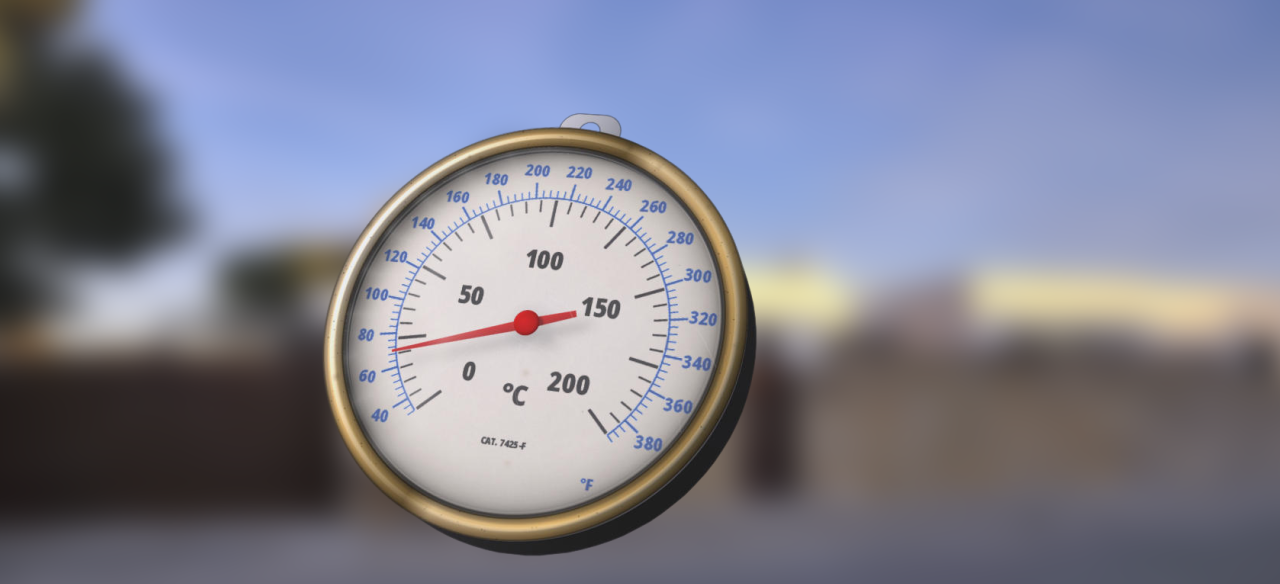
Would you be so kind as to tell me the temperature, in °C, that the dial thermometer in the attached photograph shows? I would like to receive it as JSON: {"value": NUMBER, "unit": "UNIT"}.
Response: {"value": 20, "unit": "°C"}
